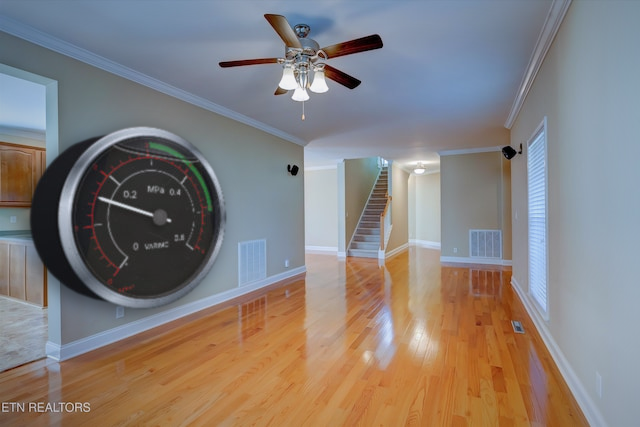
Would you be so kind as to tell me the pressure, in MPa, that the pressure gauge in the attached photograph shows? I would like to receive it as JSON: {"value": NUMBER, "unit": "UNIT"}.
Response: {"value": 0.15, "unit": "MPa"}
